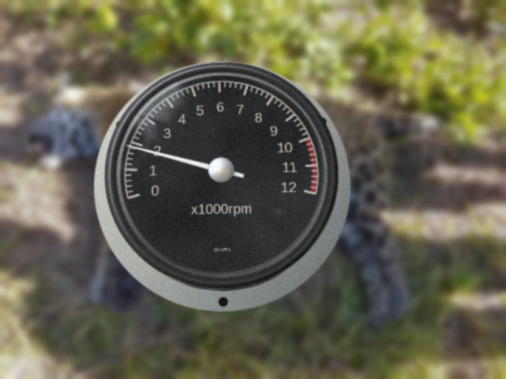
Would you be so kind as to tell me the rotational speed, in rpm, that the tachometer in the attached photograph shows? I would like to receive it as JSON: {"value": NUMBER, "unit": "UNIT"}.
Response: {"value": 1800, "unit": "rpm"}
